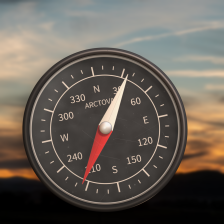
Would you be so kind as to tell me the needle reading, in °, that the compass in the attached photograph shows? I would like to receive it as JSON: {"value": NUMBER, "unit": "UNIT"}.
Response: {"value": 215, "unit": "°"}
